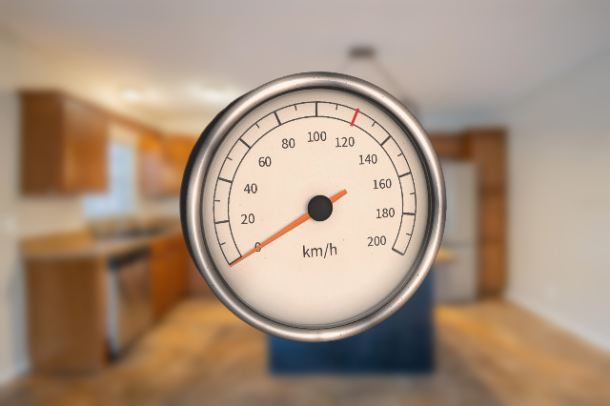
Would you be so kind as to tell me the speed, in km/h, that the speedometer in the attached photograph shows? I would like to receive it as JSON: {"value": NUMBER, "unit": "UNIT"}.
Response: {"value": 0, "unit": "km/h"}
